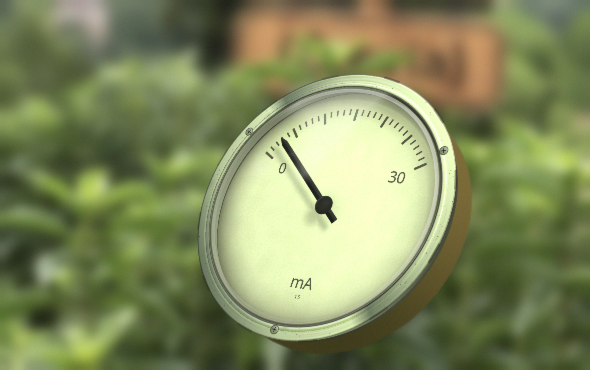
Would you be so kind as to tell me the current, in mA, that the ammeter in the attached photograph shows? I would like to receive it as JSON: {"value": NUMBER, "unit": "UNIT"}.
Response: {"value": 3, "unit": "mA"}
